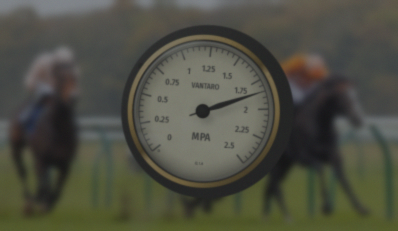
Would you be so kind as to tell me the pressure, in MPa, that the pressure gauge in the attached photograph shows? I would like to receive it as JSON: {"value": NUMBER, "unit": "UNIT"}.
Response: {"value": 1.85, "unit": "MPa"}
